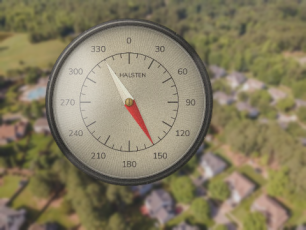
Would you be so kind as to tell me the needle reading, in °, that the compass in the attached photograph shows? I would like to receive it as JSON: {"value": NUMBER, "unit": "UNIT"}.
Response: {"value": 150, "unit": "°"}
